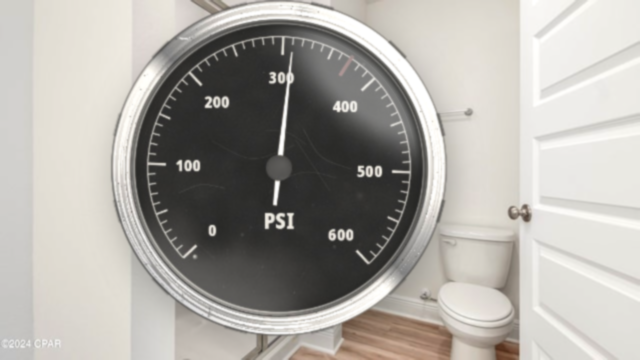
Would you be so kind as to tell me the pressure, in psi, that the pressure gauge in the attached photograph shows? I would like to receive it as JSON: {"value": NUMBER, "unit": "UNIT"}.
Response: {"value": 310, "unit": "psi"}
